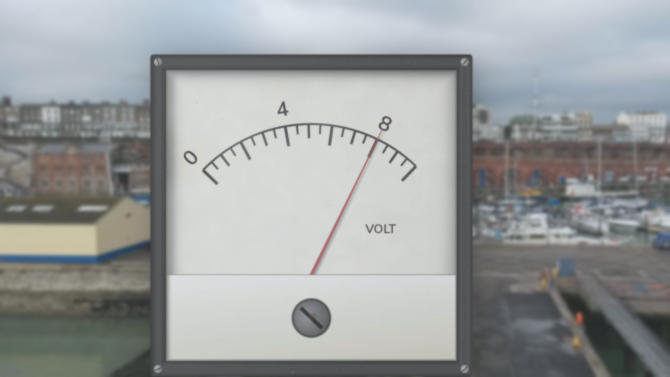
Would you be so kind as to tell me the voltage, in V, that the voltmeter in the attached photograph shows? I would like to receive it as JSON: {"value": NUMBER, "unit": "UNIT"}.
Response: {"value": 8, "unit": "V"}
